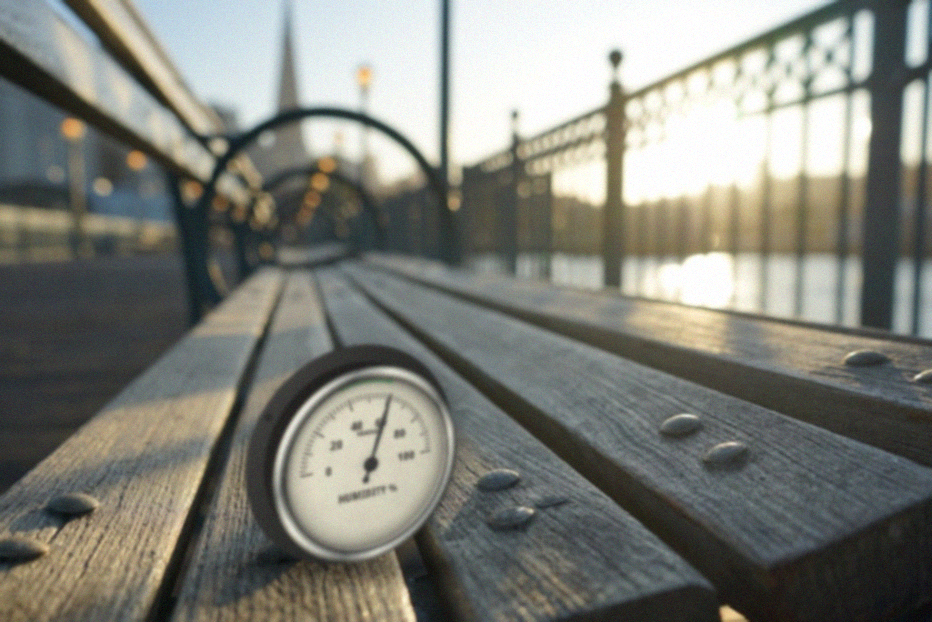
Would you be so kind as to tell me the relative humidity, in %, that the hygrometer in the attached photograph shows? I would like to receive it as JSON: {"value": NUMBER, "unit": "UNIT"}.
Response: {"value": 60, "unit": "%"}
